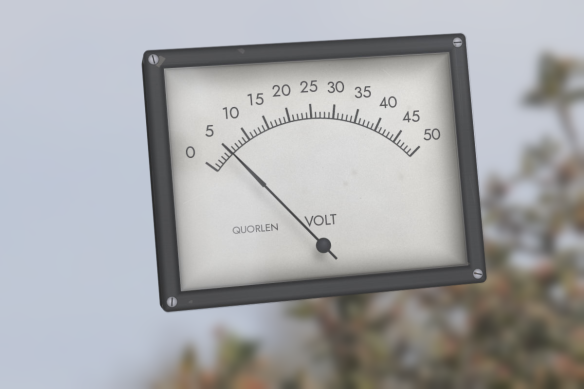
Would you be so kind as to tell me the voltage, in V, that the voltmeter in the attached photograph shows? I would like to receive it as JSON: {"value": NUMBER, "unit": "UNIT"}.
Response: {"value": 5, "unit": "V"}
